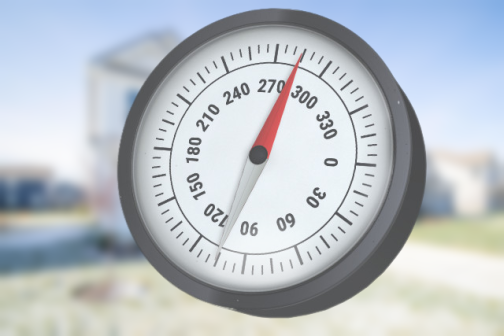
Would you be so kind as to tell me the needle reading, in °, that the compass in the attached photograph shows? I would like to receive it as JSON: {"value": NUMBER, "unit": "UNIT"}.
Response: {"value": 285, "unit": "°"}
